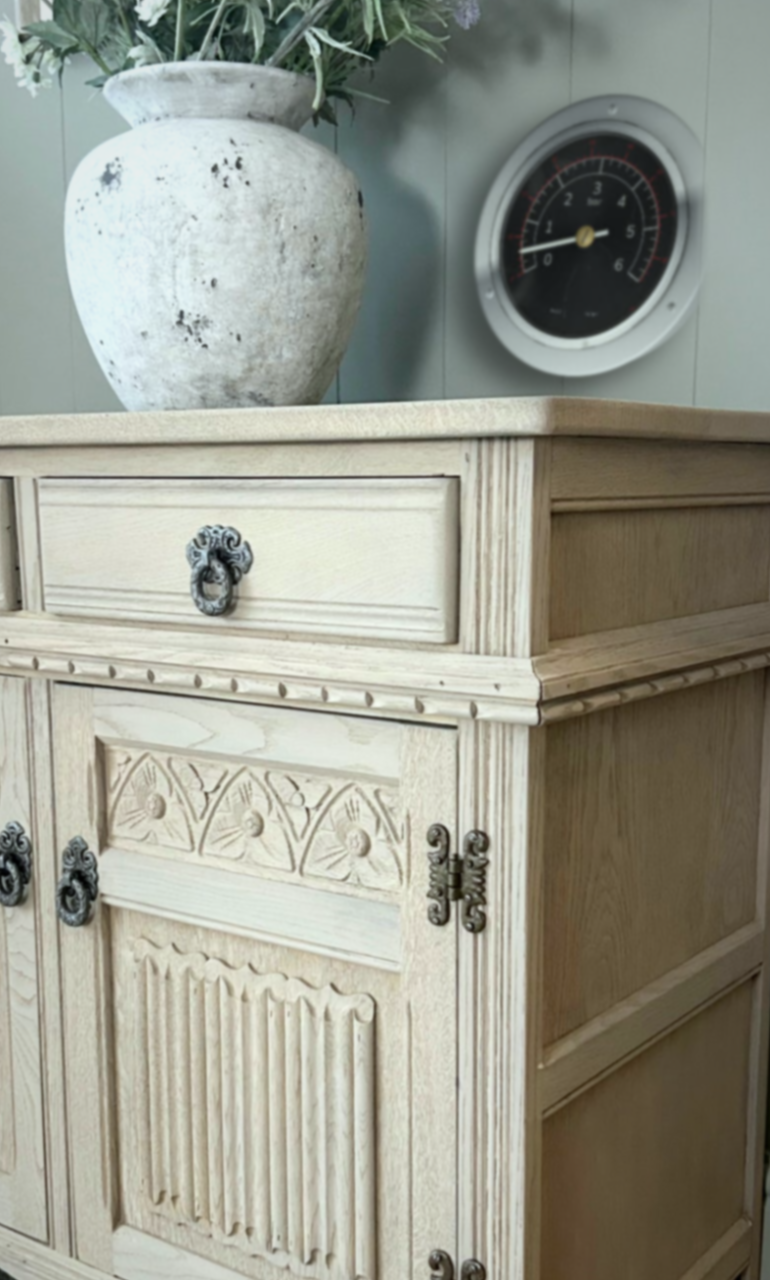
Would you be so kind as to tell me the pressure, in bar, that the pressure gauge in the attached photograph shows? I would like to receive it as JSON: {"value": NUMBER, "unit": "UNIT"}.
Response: {"value": 0.4, "unit": "bar"}
